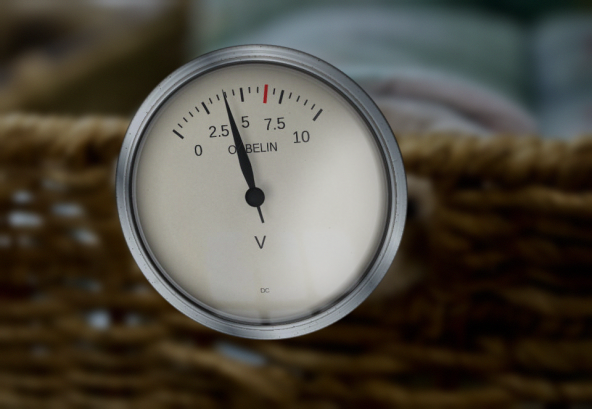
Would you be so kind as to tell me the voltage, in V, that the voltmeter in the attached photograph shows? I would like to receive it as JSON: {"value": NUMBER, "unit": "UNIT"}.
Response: {"value": 4, "unit": "V"}
